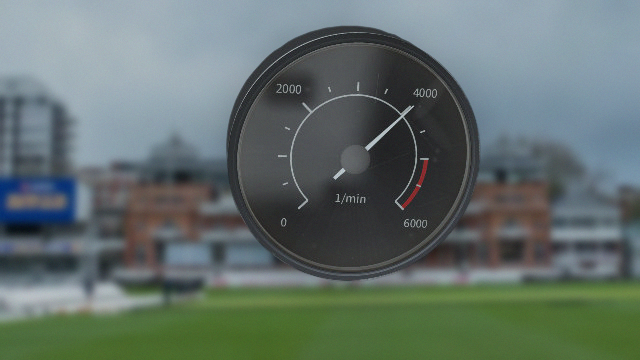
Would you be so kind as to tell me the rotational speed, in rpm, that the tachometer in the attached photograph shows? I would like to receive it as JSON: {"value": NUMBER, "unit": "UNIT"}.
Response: {"value": 4000, "unit": "rpm"}
